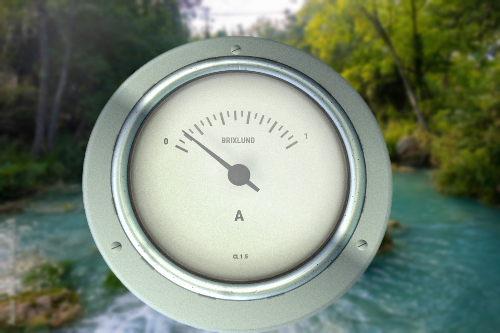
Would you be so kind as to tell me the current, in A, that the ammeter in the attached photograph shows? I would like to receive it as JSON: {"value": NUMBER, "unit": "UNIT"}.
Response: {"value": 0.1, "unit": "A"}
